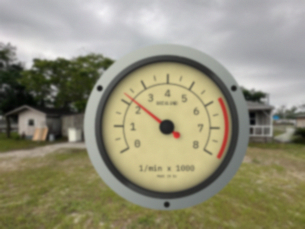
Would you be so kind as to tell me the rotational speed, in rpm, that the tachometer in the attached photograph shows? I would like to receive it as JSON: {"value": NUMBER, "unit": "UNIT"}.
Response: {"value": 2250, "unit": "rpm"}
